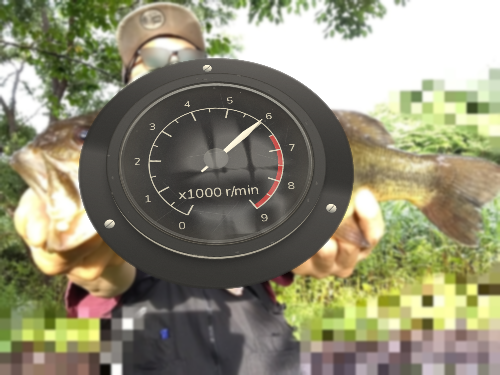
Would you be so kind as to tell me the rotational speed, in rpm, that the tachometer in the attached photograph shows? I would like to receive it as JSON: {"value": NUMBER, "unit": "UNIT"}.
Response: {"value": 6000, "unit": "rpm"}
